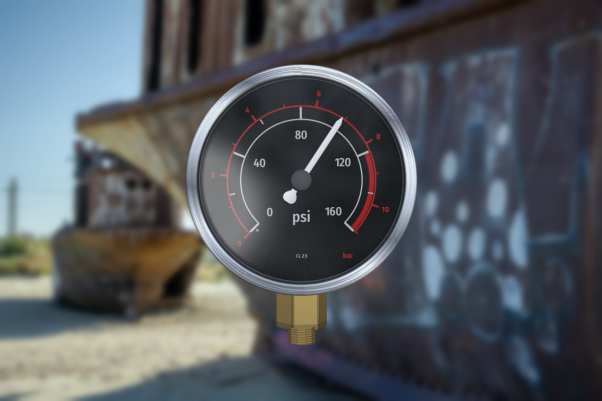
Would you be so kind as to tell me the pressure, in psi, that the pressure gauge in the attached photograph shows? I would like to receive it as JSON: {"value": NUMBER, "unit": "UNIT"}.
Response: {"value": 100, "unit": "psi"}
